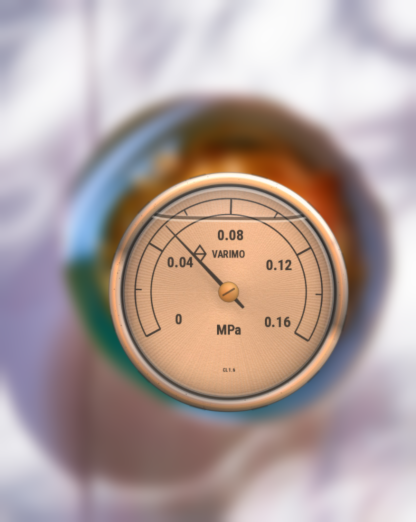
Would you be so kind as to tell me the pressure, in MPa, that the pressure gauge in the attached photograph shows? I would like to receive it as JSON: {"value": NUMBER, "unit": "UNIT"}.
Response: {"value": 0.05, "unit": "MPa"}
